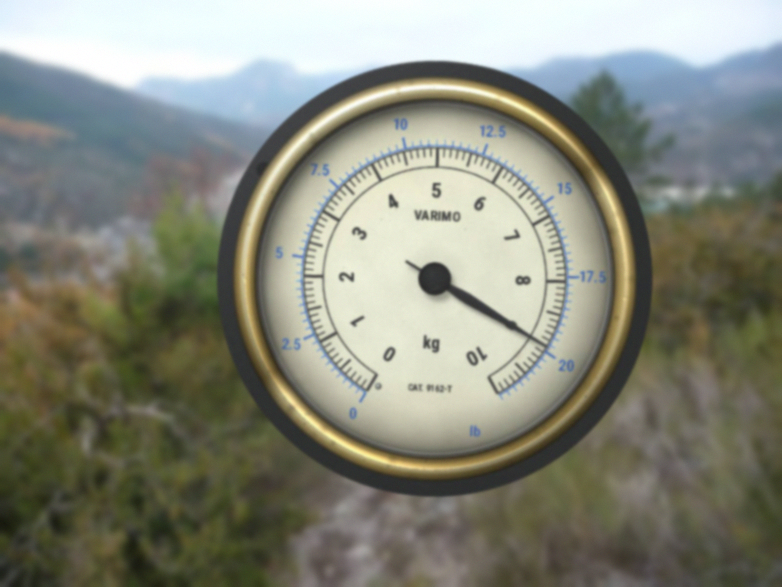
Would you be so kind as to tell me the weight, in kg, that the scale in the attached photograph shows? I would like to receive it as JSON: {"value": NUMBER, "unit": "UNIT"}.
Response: {"value": 9, "unit": "kg"}
